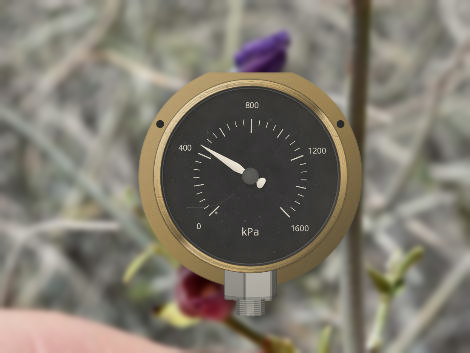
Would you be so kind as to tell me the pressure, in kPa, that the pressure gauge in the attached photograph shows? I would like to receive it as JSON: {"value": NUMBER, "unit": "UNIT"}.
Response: {"value": 450, "unit": "kPa"}
